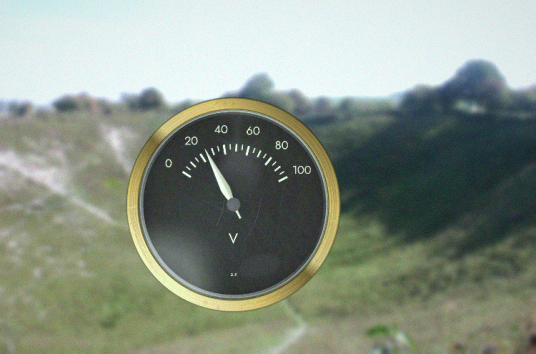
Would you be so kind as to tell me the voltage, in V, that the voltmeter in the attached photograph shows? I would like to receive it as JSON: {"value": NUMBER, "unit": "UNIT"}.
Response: {"value": 25, "unit": "V"}
